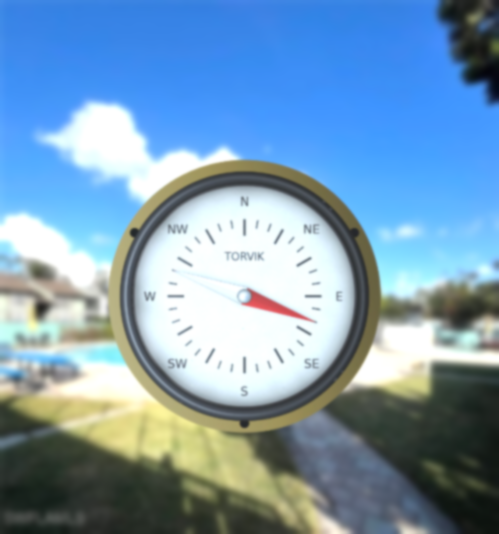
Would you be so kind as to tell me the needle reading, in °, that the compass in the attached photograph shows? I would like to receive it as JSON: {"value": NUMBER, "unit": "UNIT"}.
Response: {"value": 110, "unit": "°"}
